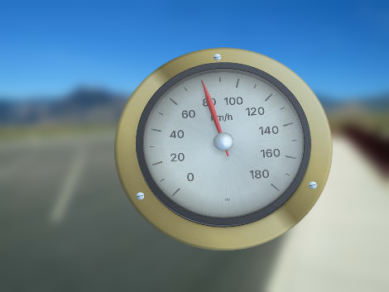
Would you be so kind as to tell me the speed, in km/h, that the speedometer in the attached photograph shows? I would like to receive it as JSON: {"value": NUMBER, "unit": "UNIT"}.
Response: {"value": 80, "unit": "km/h"}
